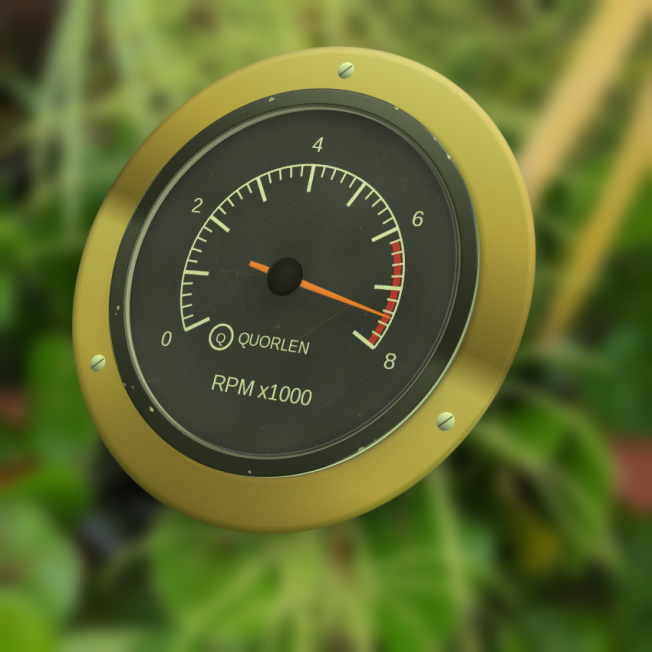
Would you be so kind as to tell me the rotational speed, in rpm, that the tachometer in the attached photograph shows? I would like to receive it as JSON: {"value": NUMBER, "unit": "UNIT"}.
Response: {"value": 7500, "unit": "rpm"}
